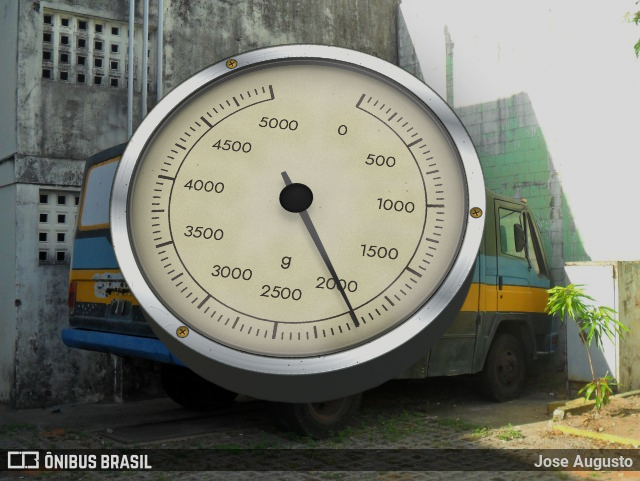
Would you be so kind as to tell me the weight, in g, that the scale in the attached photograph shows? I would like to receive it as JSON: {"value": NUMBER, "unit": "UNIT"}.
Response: {"value": 2000, "unit": "g"}
